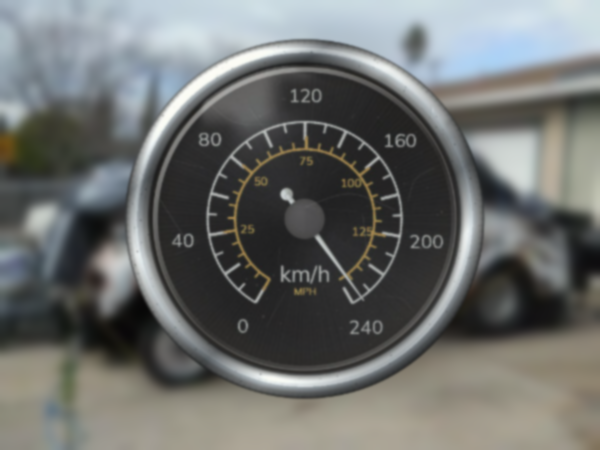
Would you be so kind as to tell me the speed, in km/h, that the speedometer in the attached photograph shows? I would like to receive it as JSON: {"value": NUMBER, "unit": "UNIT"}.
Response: {"value": 235, "unit": "km/h"}
